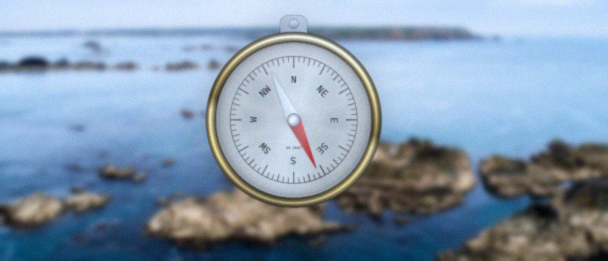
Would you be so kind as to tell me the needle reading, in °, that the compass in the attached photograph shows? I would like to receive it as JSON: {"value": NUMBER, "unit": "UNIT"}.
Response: {"value": 155, "unit": "°"}
